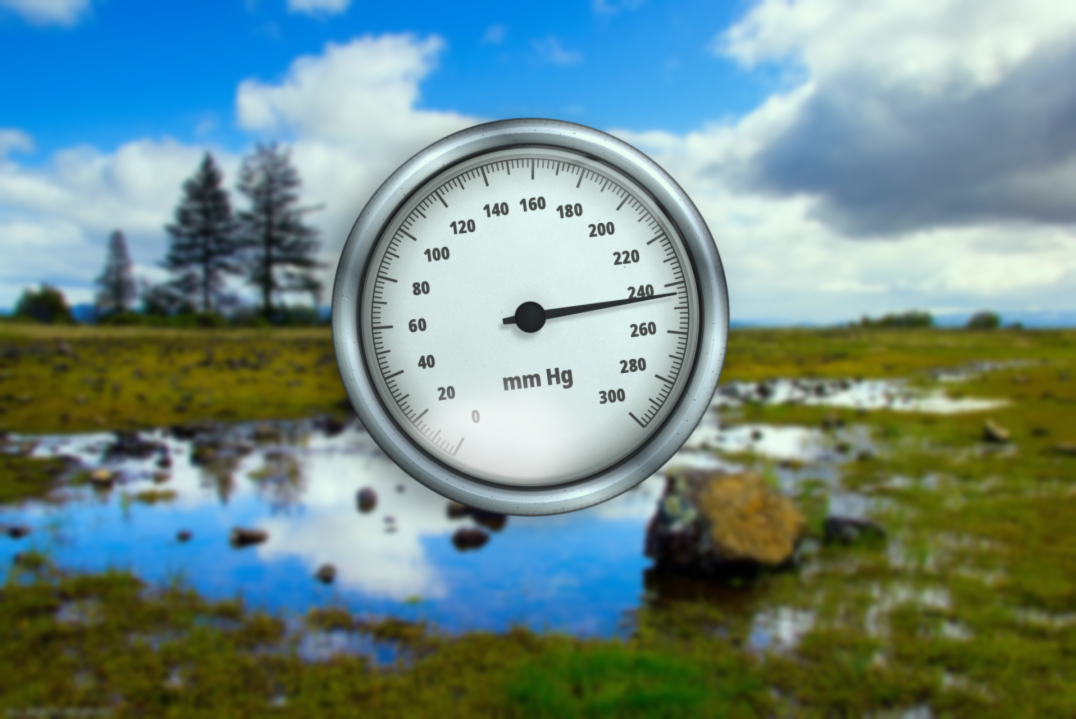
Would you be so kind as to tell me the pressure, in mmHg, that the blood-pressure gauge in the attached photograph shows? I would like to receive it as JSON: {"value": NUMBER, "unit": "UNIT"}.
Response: {"value": 244, "unit": "mmHg"}
